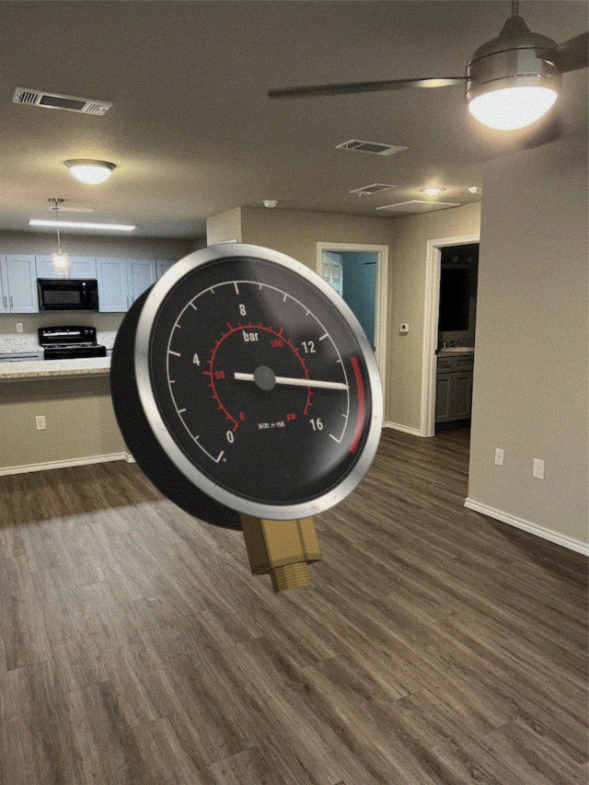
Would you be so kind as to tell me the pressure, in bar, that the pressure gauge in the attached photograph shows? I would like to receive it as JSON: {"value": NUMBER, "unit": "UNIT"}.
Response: {"value": 14, "unit": "bar"}
